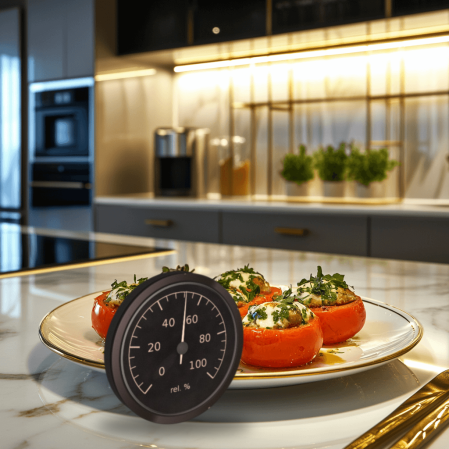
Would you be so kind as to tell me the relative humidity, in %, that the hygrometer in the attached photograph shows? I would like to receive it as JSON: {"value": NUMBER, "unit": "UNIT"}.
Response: {"value": 52, "unit": "%"}
